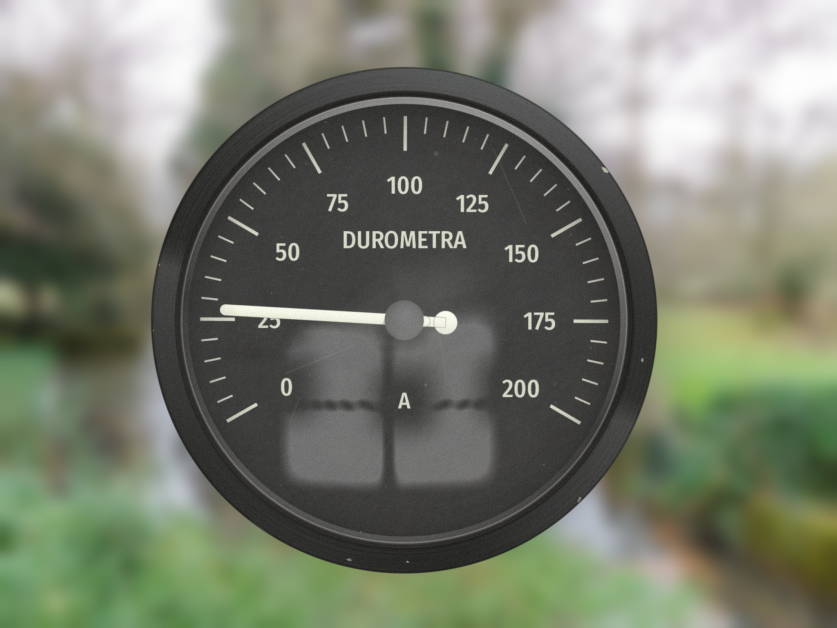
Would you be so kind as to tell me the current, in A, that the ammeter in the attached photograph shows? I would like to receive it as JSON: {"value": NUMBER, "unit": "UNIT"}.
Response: {"value": 27.5, "unit": "A"}
